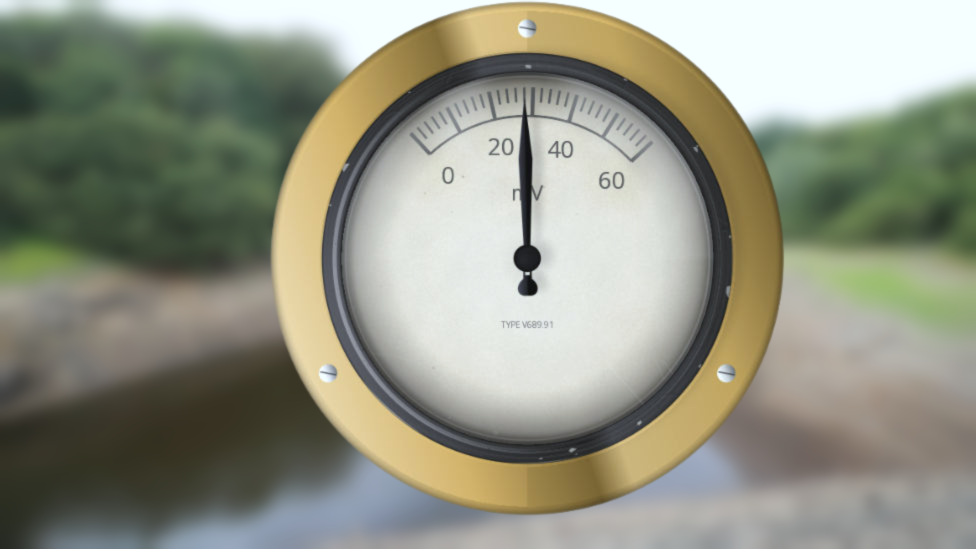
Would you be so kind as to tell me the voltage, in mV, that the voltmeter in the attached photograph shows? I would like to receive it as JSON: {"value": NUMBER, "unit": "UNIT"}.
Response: {"value": 28, "unit": "mV"}
